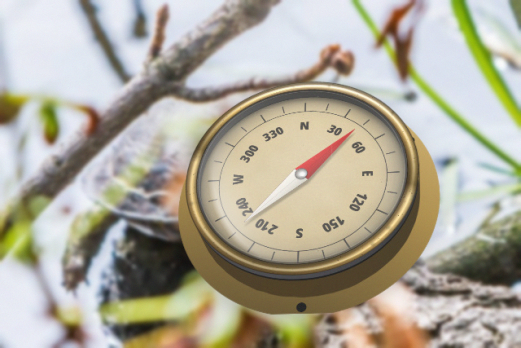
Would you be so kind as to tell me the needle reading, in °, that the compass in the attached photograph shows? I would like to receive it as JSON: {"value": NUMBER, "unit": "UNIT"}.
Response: {"value": 45, "unit": "°"}
